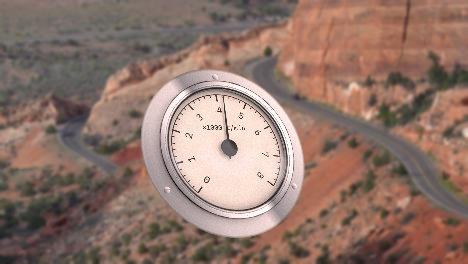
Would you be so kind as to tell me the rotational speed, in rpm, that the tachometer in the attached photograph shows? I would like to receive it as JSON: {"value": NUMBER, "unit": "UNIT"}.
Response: {"value": 4200, "unit": "rpm"}
